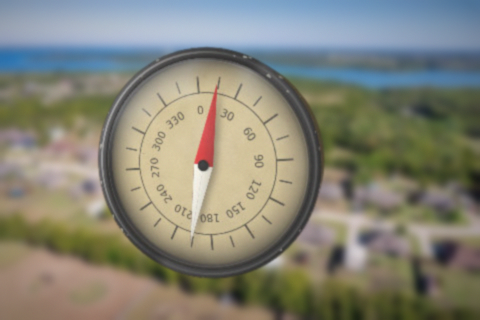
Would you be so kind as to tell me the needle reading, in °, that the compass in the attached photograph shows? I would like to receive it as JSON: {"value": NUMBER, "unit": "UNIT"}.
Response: {"value": 15, "unit": "°"}
